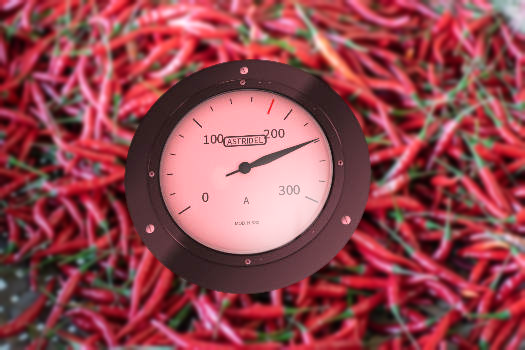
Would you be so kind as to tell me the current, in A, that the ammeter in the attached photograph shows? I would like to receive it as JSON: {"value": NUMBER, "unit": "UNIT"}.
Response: {"value": 240, "unit": "A"}
